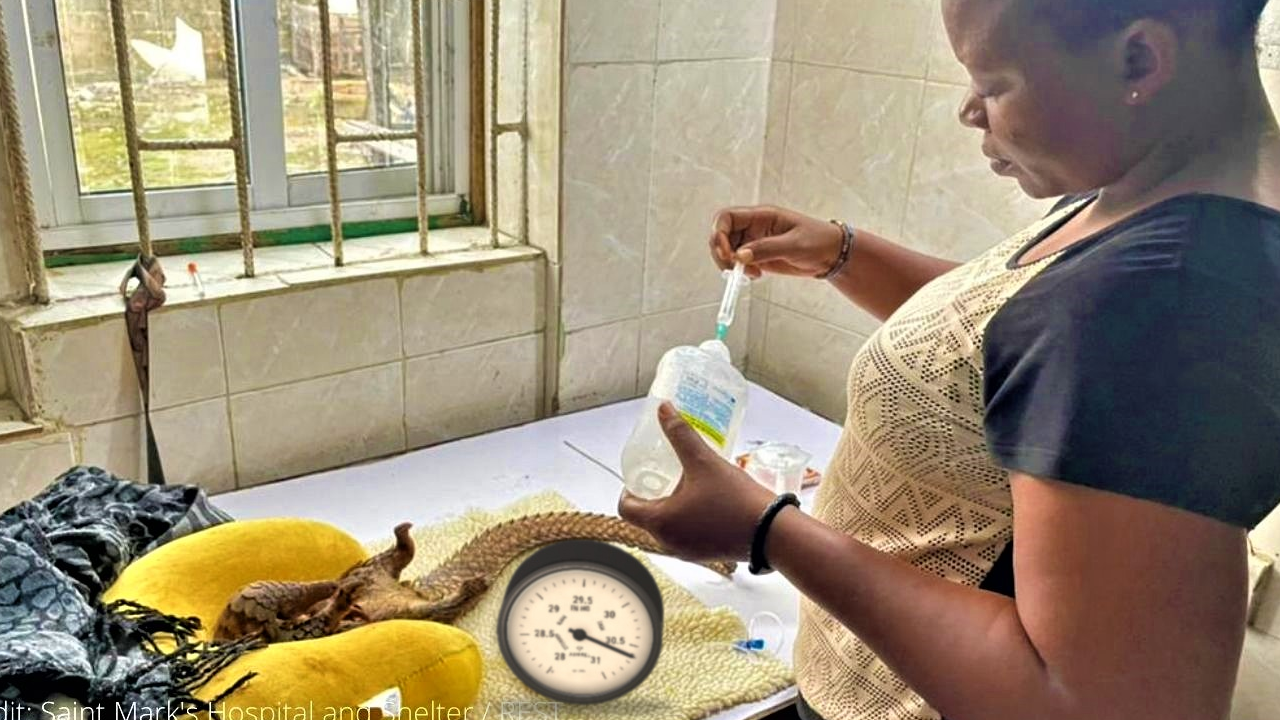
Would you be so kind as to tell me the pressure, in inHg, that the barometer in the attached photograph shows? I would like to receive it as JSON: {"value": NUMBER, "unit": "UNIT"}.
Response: {"value": 30.6, "unit": "inHg"}
